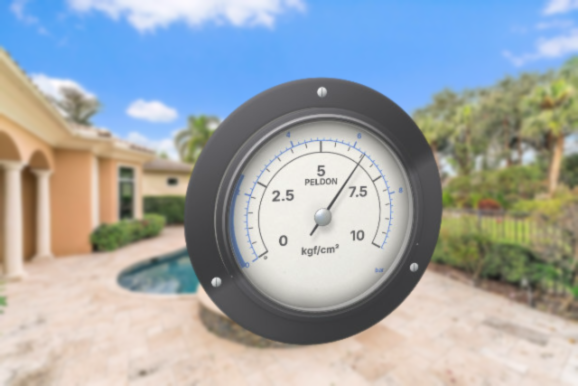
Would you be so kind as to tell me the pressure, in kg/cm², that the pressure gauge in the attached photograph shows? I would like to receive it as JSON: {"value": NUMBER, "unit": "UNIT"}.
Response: {"value": 6.5, "unit": "kg/cm²"}
